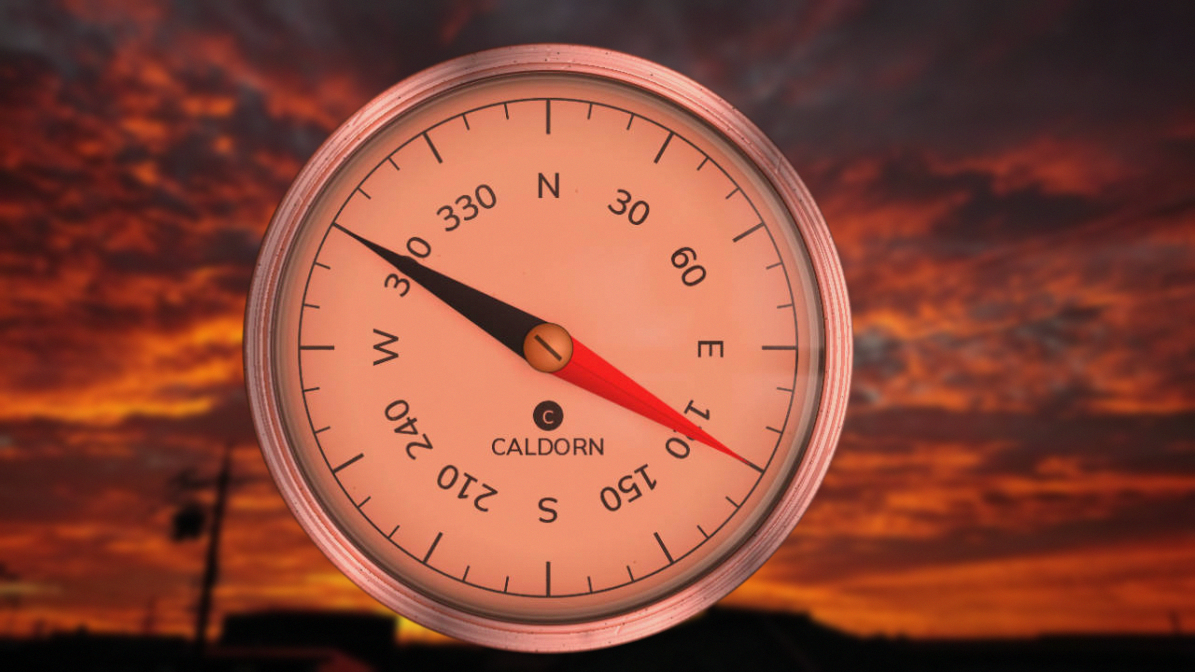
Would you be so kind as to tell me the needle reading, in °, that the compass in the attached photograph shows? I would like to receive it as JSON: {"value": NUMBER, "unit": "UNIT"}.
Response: {"value": 120, "unit": "°"}
